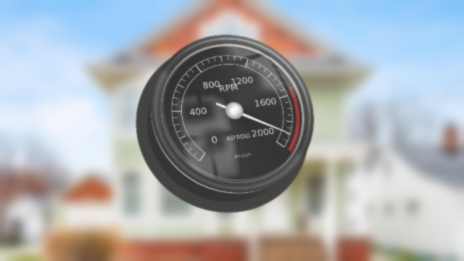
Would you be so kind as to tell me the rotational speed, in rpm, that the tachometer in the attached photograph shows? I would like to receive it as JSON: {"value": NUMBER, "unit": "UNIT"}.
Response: {"value": 1900, "unit": "rpm"}
